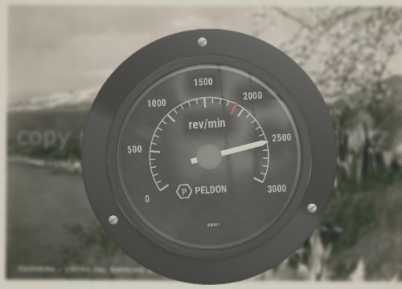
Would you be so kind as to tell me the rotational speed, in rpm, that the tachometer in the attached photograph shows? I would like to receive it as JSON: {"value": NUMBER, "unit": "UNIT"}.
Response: {"value": 2500, "unit": "rpm"}
